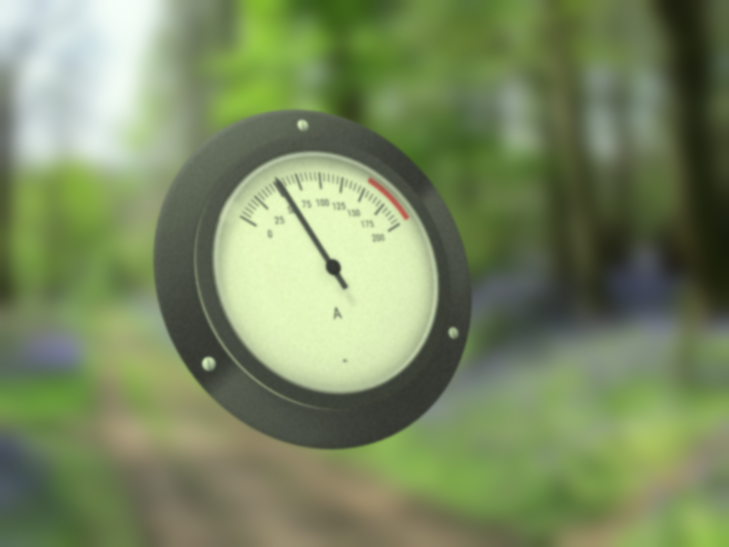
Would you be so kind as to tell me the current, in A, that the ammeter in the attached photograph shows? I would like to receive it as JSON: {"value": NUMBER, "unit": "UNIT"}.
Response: {"value": 50, "unit": "A"}
